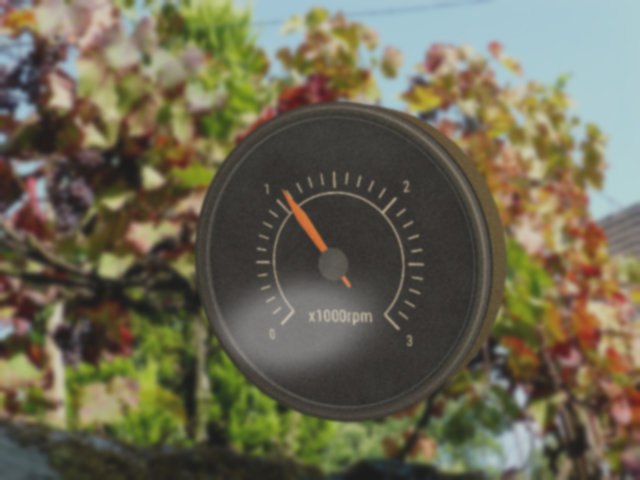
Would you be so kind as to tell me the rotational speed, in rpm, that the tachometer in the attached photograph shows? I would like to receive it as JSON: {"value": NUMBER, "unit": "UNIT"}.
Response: {"value": 1100, "unit": "rpm"}
